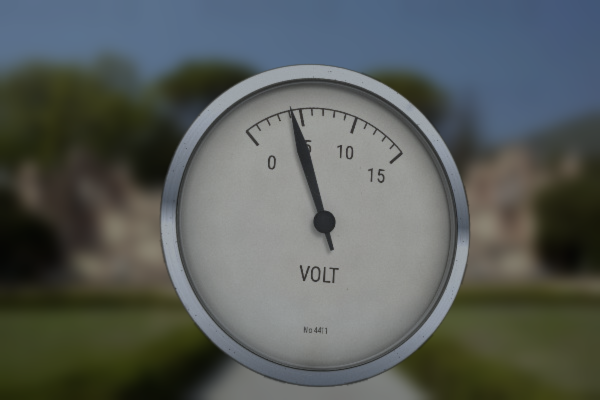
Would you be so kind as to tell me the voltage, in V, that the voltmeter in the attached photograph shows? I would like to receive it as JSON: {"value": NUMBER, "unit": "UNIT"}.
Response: {"value": 4, "unit": "V"}
